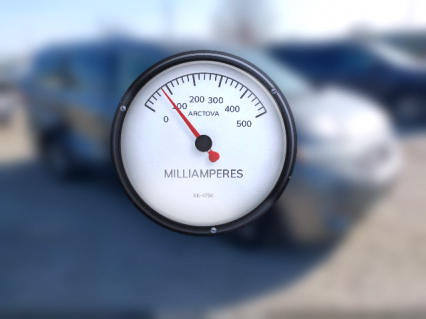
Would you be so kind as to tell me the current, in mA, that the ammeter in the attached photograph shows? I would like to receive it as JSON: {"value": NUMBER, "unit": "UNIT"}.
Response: {"value": 80, "unit": "mA"}
